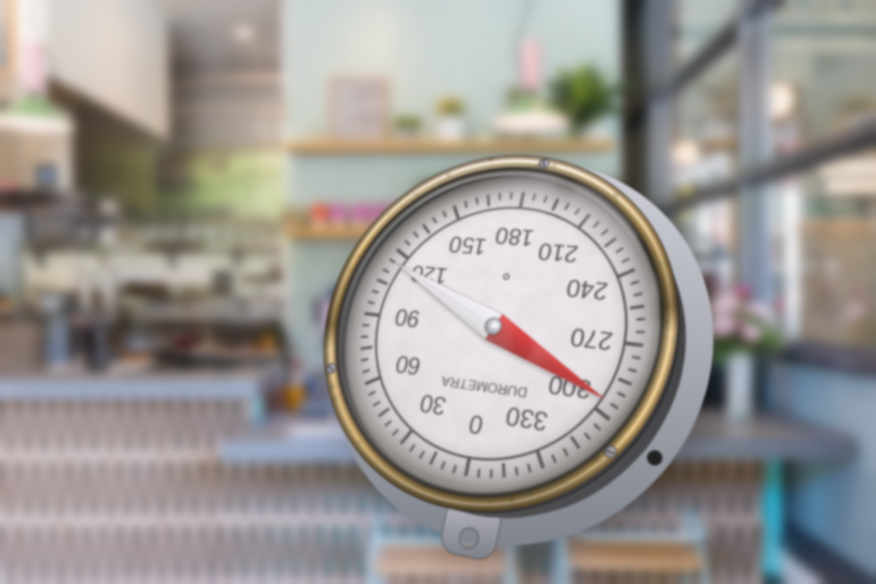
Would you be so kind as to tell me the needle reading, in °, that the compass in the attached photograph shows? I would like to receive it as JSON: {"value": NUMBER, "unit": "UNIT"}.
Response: {"value": 295, "unit": "°"}
